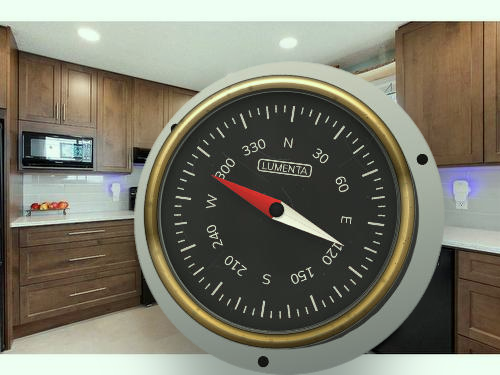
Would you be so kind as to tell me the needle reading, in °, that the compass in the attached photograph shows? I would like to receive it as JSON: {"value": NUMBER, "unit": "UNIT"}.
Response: {"value": 290, "unit": "°"}
